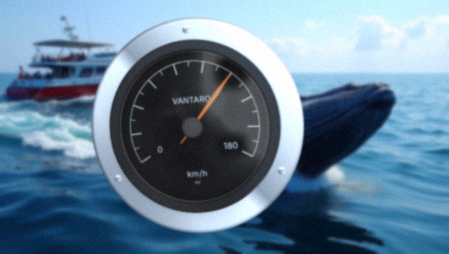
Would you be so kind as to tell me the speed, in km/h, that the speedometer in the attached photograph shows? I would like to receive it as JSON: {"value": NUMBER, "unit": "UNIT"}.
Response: {"value": 120, "unit": "km/h"}
